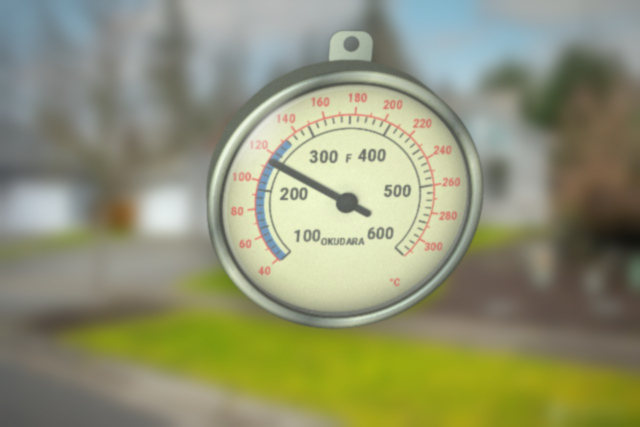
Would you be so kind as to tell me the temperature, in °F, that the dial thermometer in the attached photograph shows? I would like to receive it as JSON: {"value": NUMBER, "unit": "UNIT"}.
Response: {"value": 240, "unit": "°F"}
